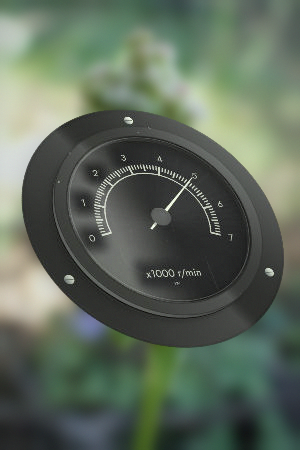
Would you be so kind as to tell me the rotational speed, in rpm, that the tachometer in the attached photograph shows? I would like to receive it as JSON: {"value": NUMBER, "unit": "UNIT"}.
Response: {"value": 5000, "unit": "rpm"}
